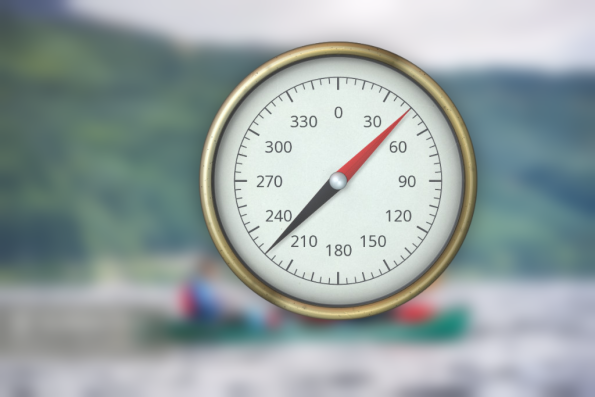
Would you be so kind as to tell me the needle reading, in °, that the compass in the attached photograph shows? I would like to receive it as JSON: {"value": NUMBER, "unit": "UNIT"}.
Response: {"value": 45, "unit": "°"}
